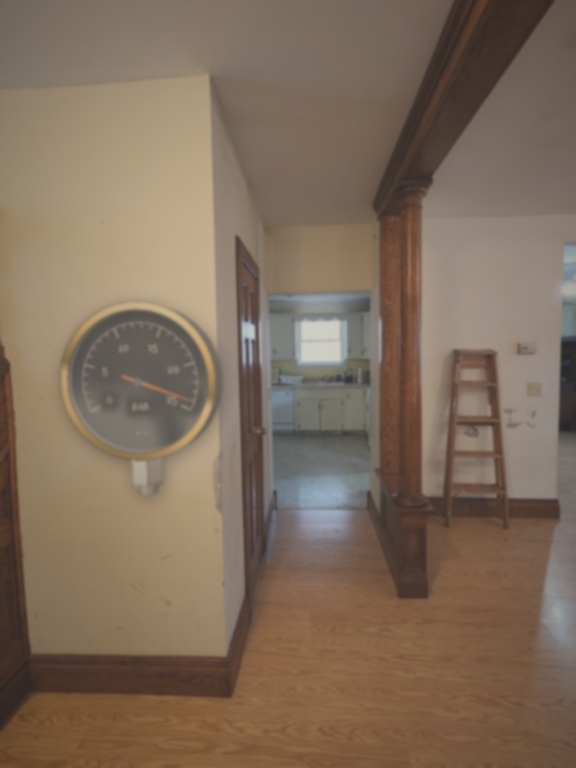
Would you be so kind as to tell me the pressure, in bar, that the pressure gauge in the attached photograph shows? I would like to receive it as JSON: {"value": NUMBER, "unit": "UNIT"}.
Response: {"value": 24, "unit": "bar"}
